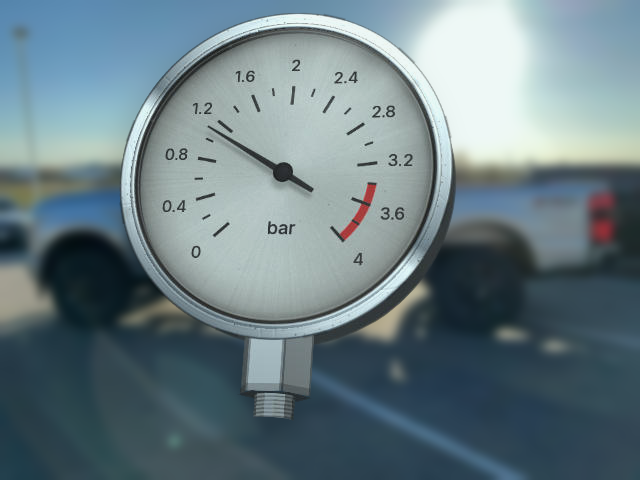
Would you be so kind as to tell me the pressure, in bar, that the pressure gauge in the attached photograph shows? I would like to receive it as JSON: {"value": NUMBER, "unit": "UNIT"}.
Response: {"value": 1.1, "unit": "bar"}
